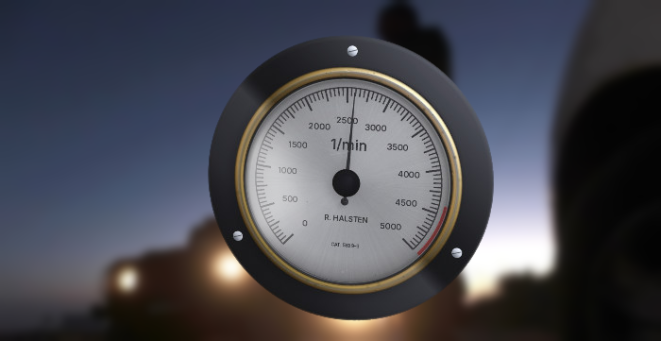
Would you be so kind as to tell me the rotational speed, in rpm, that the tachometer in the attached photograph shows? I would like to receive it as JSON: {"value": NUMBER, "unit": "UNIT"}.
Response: {"value": 2600, "unit": "rpm"}
